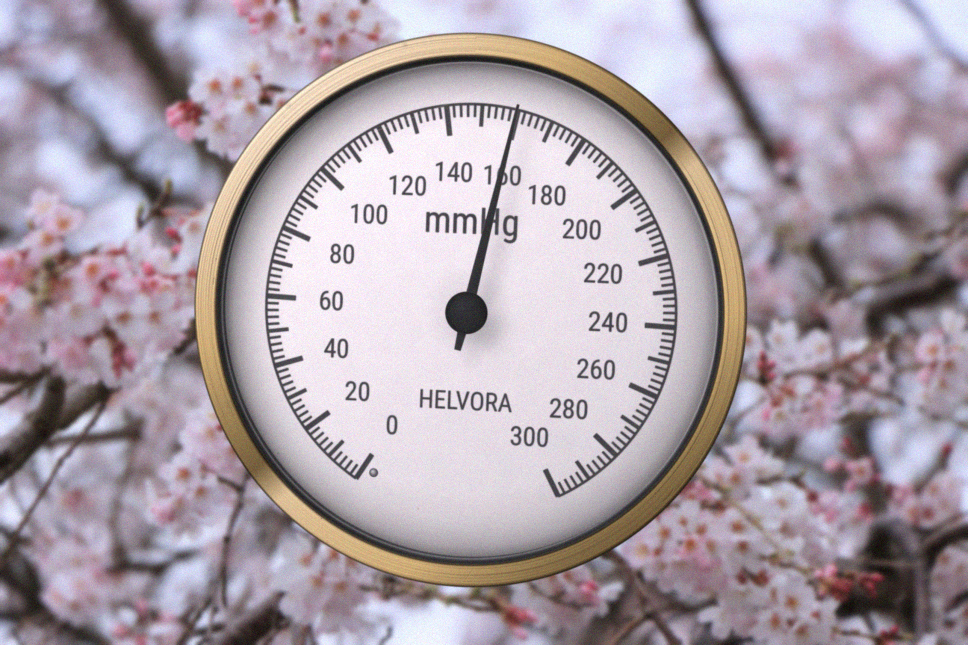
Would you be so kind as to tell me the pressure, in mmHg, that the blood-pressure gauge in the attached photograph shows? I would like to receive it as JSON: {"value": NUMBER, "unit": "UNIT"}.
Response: {"value": 160, "unit": "mmHg"}
